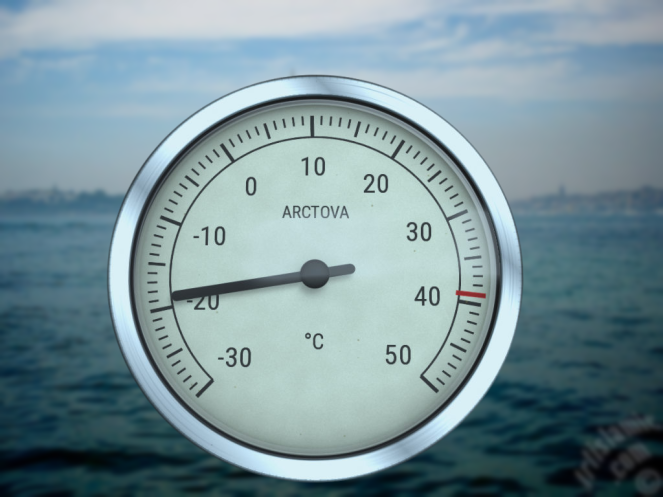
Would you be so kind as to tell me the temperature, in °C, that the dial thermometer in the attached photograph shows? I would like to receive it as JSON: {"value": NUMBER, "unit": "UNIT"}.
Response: {"value": -19, "unit": "°C"}
